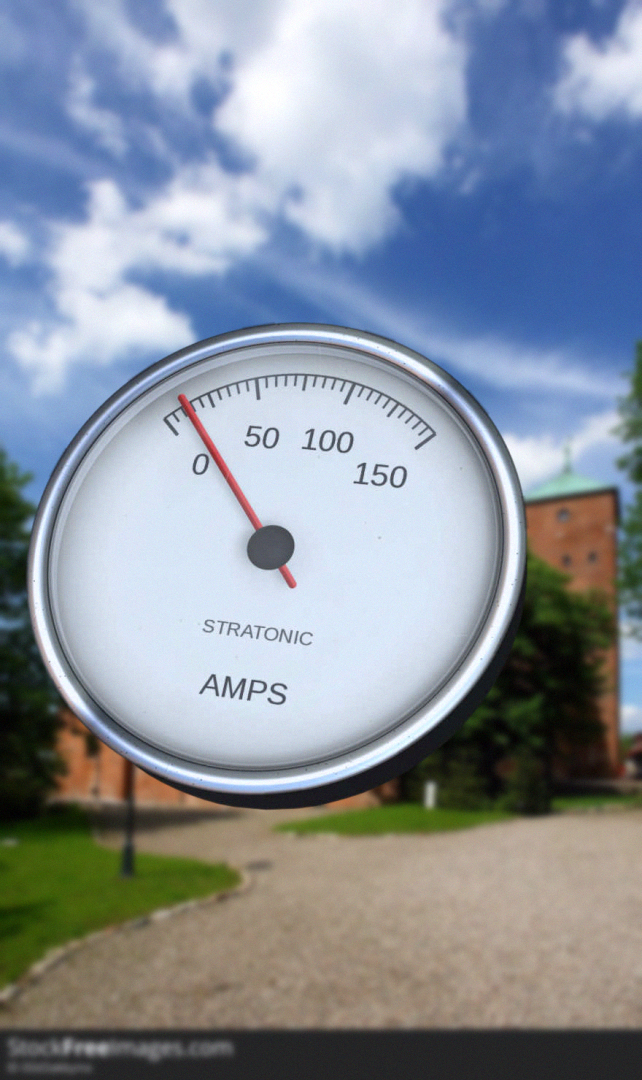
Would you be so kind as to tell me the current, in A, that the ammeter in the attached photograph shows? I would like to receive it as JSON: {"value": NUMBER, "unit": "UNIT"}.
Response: {"value": 12.5, "unit": "A"}
